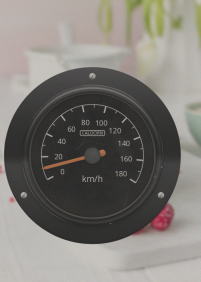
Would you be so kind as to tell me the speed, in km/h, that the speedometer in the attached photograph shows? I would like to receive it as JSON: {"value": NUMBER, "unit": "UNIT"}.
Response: {"value": 10, "unit": "km/h"}
